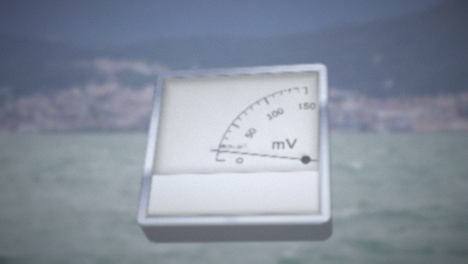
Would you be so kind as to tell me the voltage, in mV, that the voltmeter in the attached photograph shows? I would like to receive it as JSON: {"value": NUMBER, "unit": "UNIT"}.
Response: {"value": 10, "unit": "mV"}
